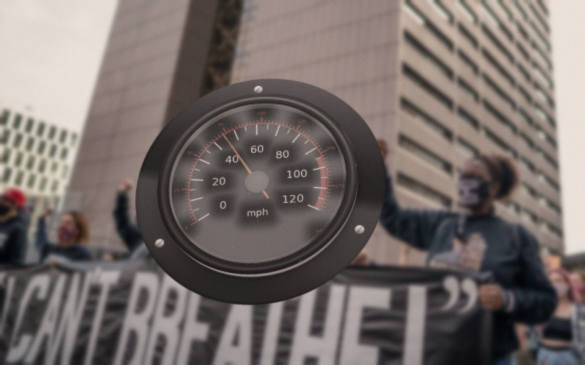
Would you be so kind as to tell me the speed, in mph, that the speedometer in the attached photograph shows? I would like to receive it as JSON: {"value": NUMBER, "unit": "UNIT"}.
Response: {"value": 45, "unit": "mph"}
